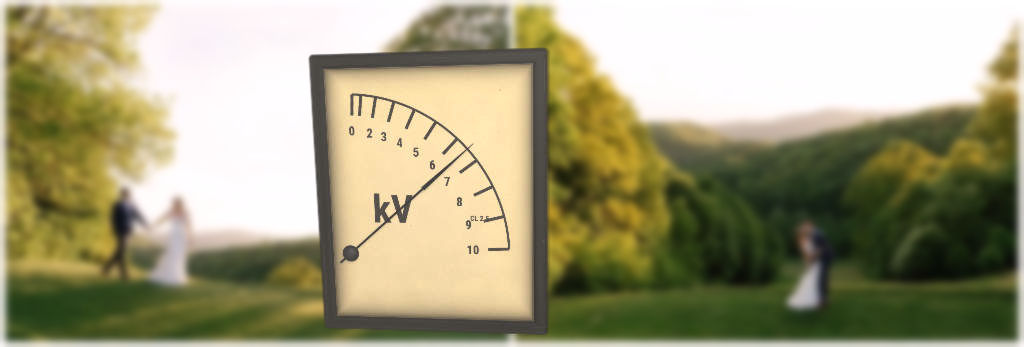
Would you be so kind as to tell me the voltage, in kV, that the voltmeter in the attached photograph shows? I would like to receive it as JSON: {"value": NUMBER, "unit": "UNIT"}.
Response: {"value": 6.5, "unit": "kV"}
